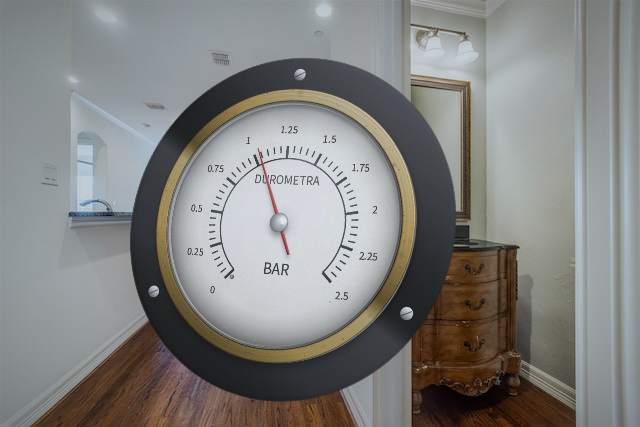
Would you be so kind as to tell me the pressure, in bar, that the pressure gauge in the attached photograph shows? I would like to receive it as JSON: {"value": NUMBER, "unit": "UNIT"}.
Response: {"value": 1.05, "unit": "bar"}
